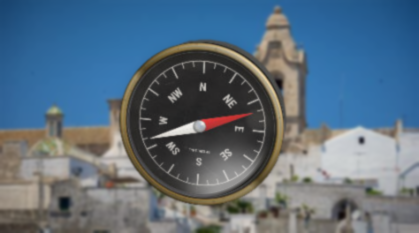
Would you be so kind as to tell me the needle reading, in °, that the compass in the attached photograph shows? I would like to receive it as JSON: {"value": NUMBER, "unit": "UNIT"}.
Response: {"value": 70, "unit": "°"}
